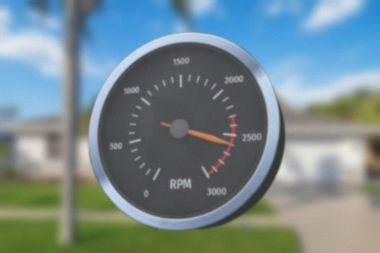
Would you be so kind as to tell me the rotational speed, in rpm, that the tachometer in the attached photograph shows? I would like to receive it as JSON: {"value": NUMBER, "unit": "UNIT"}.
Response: {"value": 2600, "unit": "rpm"}
